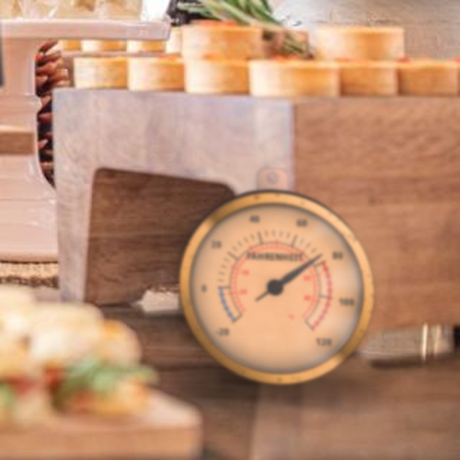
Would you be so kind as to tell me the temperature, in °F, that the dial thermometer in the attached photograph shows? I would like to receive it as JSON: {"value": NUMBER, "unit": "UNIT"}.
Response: {"value": 76, "unit": "°F"}
